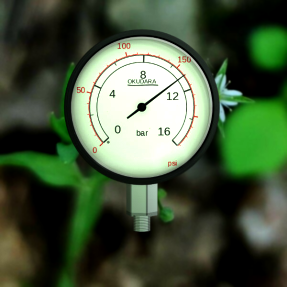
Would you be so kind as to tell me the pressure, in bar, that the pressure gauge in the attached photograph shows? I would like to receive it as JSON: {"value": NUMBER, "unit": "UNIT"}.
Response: {"value": 11, "unit": "bar"}
